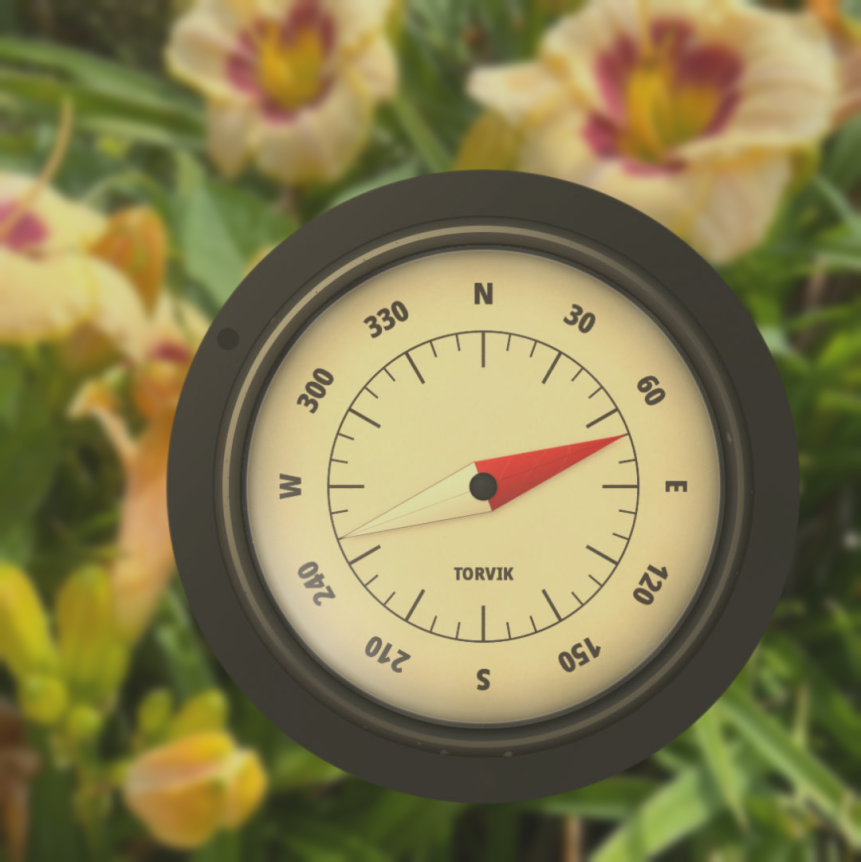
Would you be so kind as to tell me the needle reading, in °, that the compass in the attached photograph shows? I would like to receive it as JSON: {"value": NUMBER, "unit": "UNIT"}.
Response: {"value": 70, "unit": "°"}
